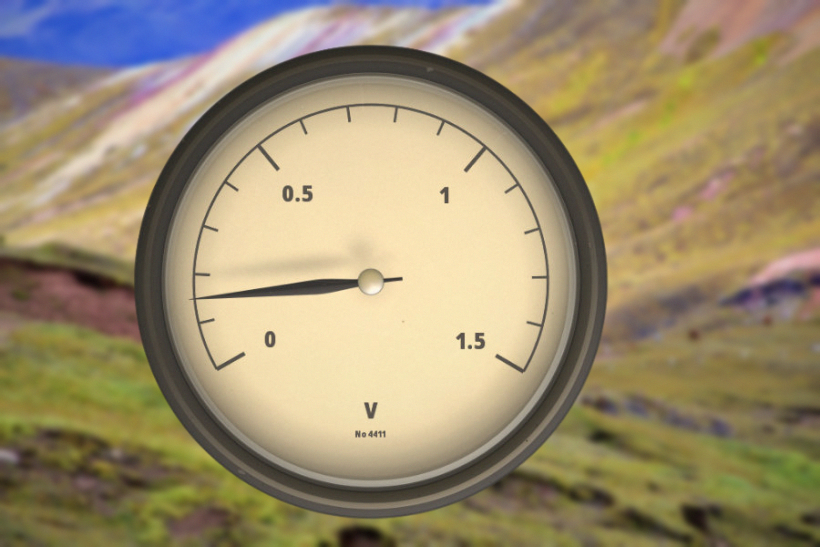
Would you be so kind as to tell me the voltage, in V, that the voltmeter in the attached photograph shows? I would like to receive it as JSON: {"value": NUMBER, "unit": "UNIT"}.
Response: {"value": 0.15, "unit": "V"}
